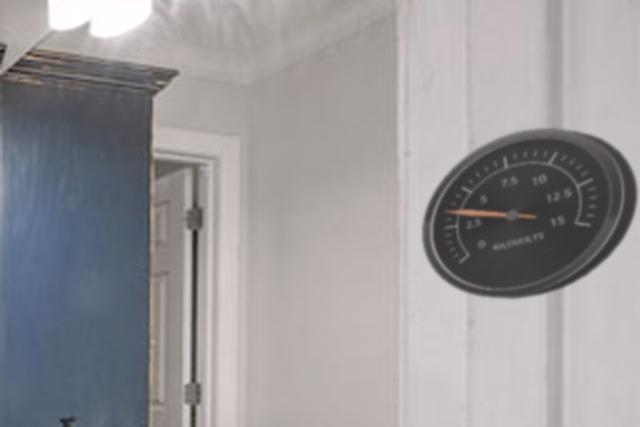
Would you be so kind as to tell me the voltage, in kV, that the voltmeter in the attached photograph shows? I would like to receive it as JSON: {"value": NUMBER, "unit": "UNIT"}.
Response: {"value": 3.5, "unit": "kV"}
